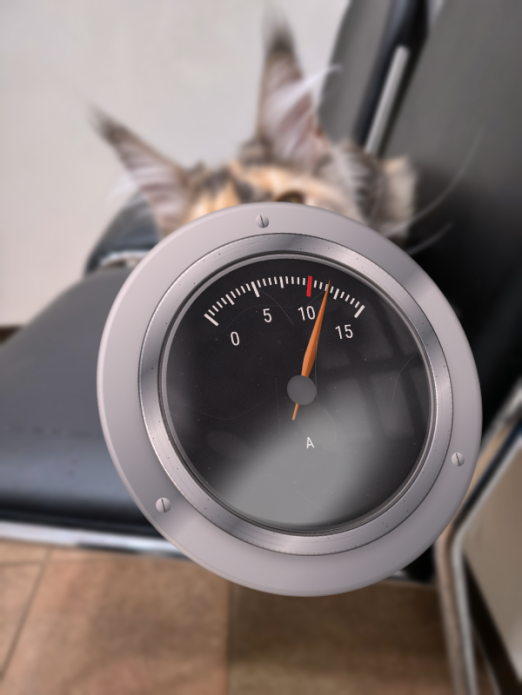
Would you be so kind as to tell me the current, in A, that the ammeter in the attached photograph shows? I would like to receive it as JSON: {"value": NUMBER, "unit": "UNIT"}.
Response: {"value": 11.5, "unit": "A"}
